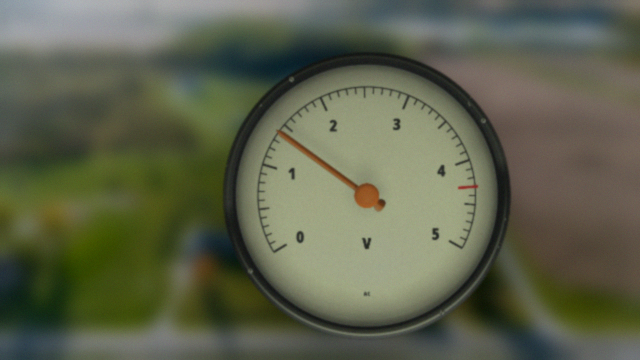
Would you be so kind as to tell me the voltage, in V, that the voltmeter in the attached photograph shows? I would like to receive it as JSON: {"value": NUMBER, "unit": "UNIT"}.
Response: {"value": 1.4, "unit": "V"}
